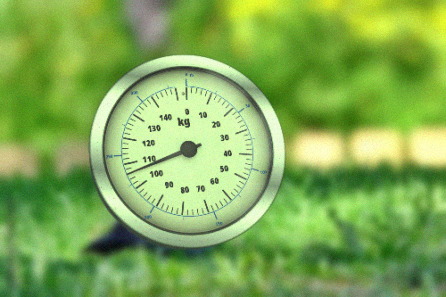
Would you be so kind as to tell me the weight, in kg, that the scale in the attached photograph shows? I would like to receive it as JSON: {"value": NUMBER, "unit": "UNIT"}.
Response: {"value": 106, "unit": "kg"}
